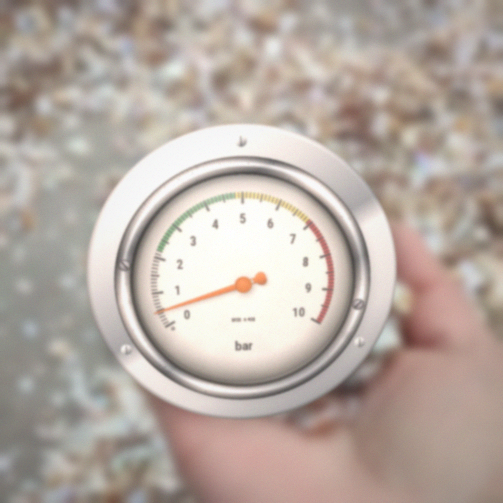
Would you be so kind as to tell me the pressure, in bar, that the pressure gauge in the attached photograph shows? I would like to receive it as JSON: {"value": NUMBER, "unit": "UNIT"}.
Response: {"value": 0.5, "unit": "bar"}
